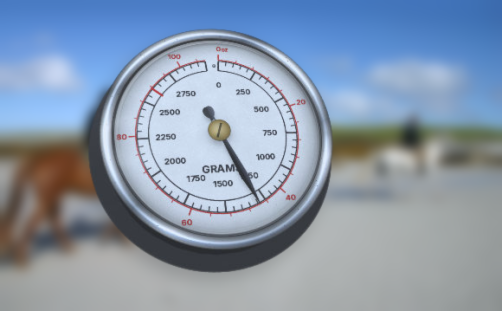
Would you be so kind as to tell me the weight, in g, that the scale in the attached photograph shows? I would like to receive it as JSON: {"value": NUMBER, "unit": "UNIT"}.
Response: {"value": 1300, "unit": "g"}
